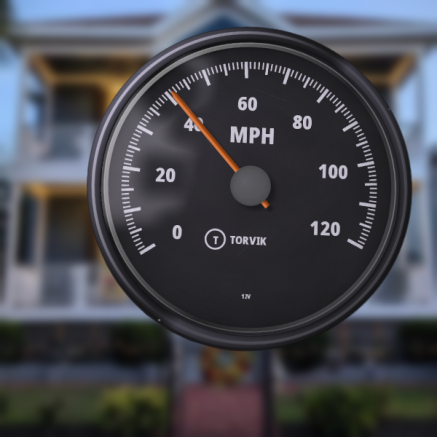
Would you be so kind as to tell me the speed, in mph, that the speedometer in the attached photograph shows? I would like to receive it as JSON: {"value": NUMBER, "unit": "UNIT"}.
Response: {"value": 41, "unit": "mph"}
